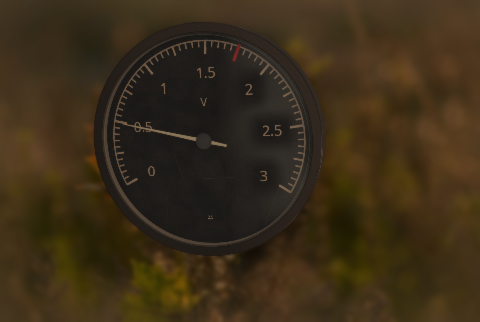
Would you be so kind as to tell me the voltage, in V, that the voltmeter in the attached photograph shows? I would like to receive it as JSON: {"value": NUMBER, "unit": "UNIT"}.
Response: {"value": 0.5, "unit": "V"}
